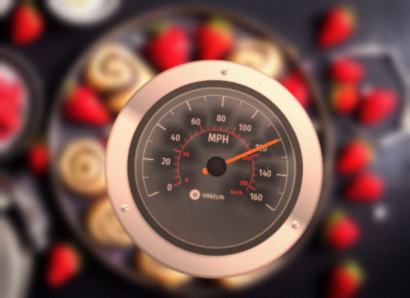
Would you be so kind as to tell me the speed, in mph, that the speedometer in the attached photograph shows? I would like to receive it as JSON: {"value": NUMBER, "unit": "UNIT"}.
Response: {"value": 120, "unit": "mph"}
